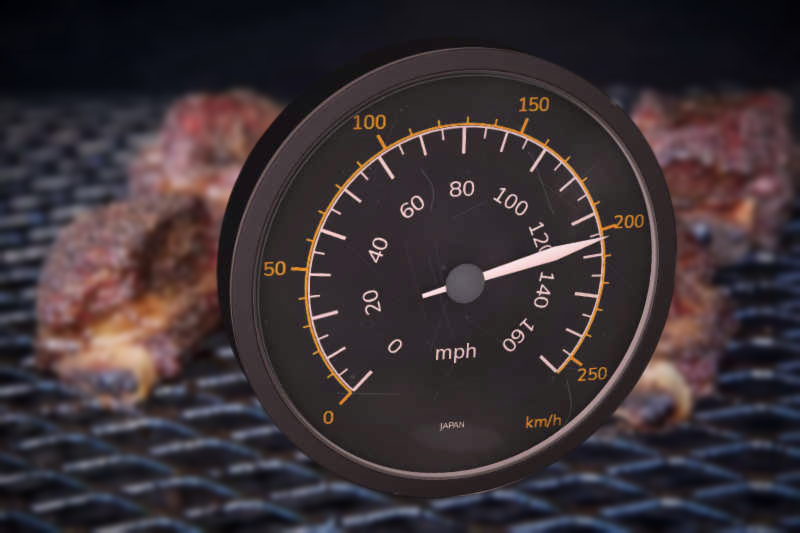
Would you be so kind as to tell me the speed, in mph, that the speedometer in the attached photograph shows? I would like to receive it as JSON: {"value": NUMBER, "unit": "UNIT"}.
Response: {"value": 125, "unit": "mph"}
